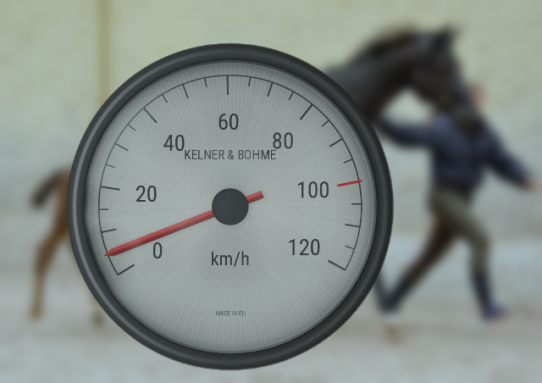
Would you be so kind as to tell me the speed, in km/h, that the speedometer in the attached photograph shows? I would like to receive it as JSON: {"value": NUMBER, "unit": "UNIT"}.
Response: {"value": 5, "unit": "km/h"}
